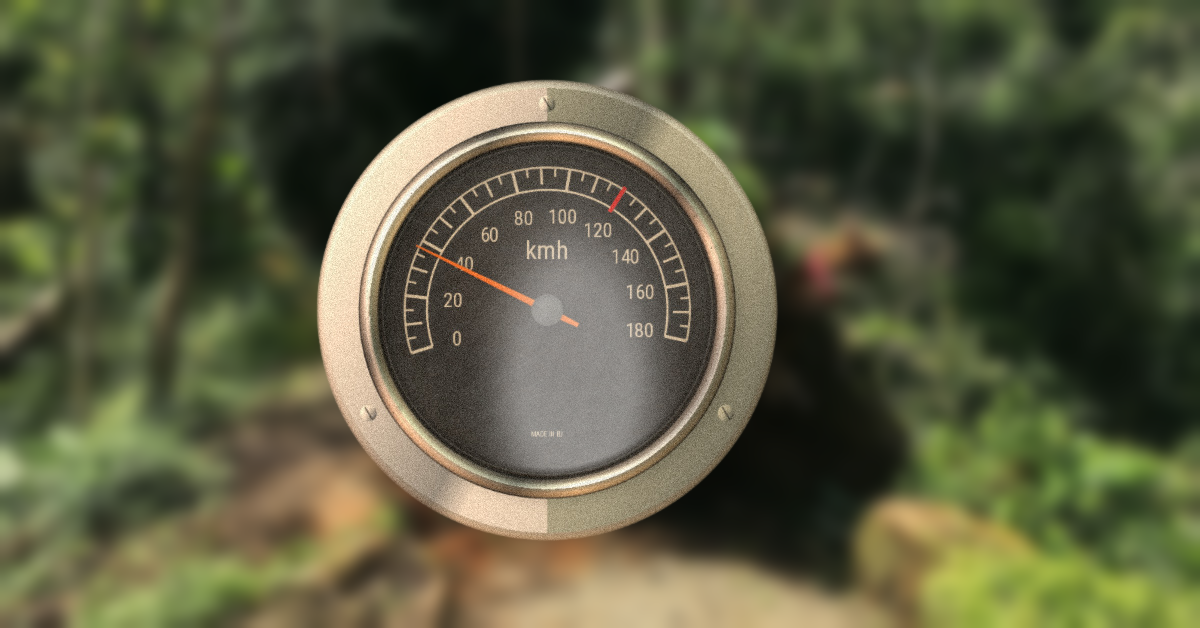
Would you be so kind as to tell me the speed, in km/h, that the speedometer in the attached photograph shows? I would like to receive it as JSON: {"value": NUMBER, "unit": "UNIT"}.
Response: {"value": 37.5, "unit": "km/h"}
